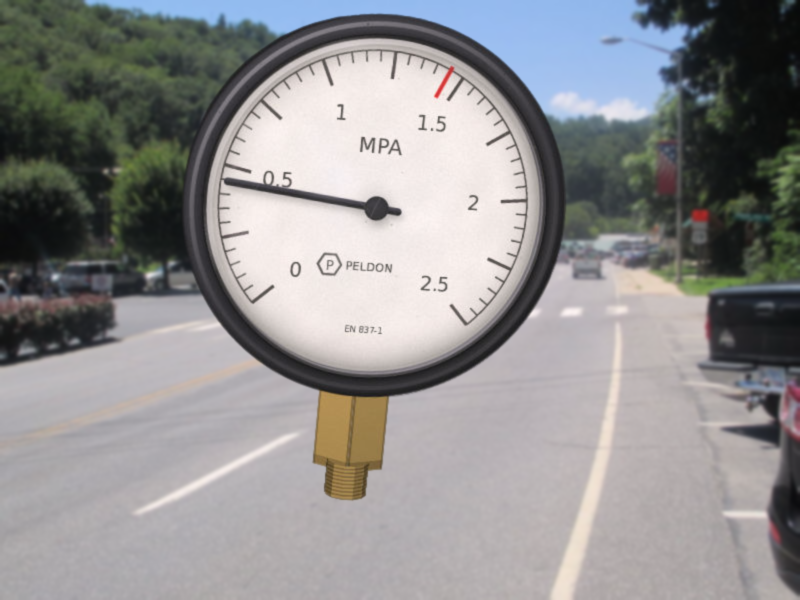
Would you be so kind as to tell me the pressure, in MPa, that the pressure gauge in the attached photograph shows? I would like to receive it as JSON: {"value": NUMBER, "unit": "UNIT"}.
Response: {"value": 0.45, "unit": "MPa"}
